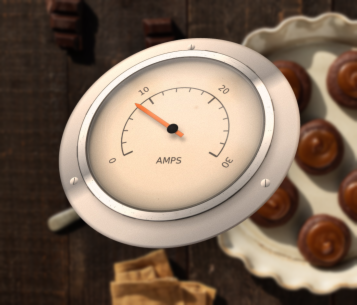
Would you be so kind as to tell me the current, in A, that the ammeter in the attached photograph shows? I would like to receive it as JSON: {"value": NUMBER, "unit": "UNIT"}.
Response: {"value": 8, "unit": "A"}
